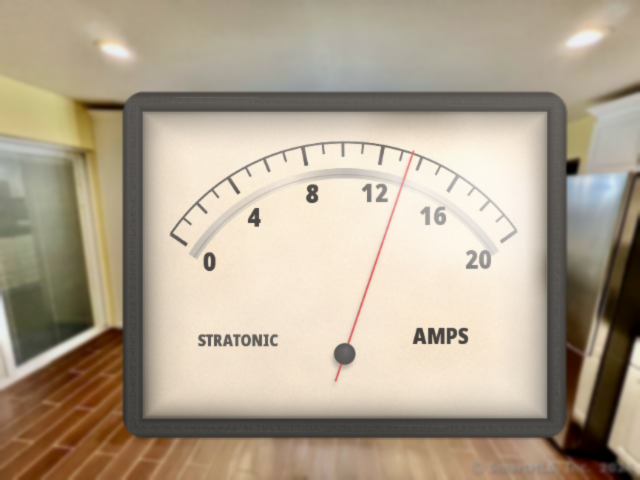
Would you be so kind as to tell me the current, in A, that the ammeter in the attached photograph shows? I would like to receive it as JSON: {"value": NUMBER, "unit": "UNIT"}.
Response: {"value": 13.5, "unit": "A"}
